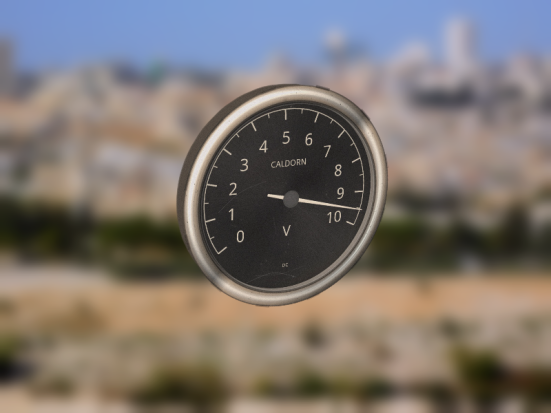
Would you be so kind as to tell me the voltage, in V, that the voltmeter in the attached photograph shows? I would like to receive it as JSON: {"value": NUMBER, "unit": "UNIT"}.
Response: {"value": 9.5, "unit": "V"}
